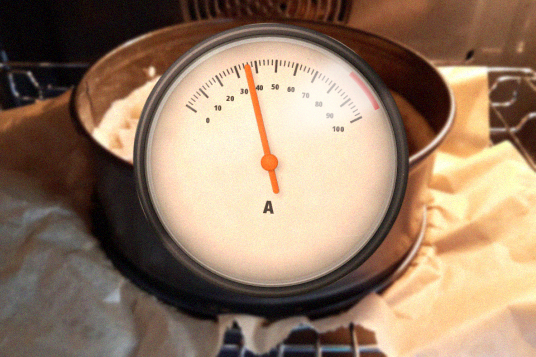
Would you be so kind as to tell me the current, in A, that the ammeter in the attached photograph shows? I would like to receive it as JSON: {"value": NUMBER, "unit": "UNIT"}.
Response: {"value": 36, "unit": "A"}
